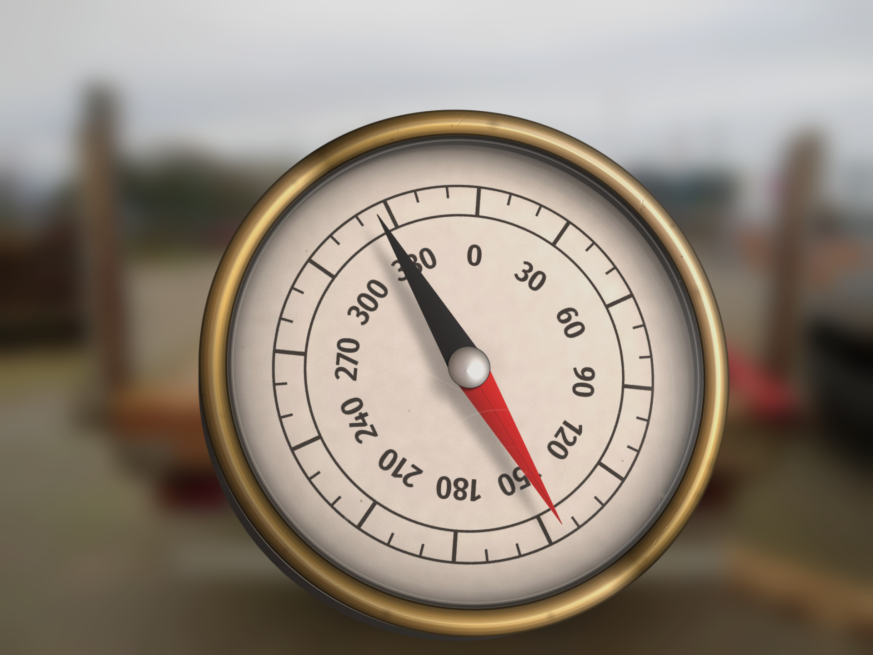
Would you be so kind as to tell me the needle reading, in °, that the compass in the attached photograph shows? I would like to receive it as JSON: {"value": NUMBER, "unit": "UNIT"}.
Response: {"value": 145, "unit": "°"}
